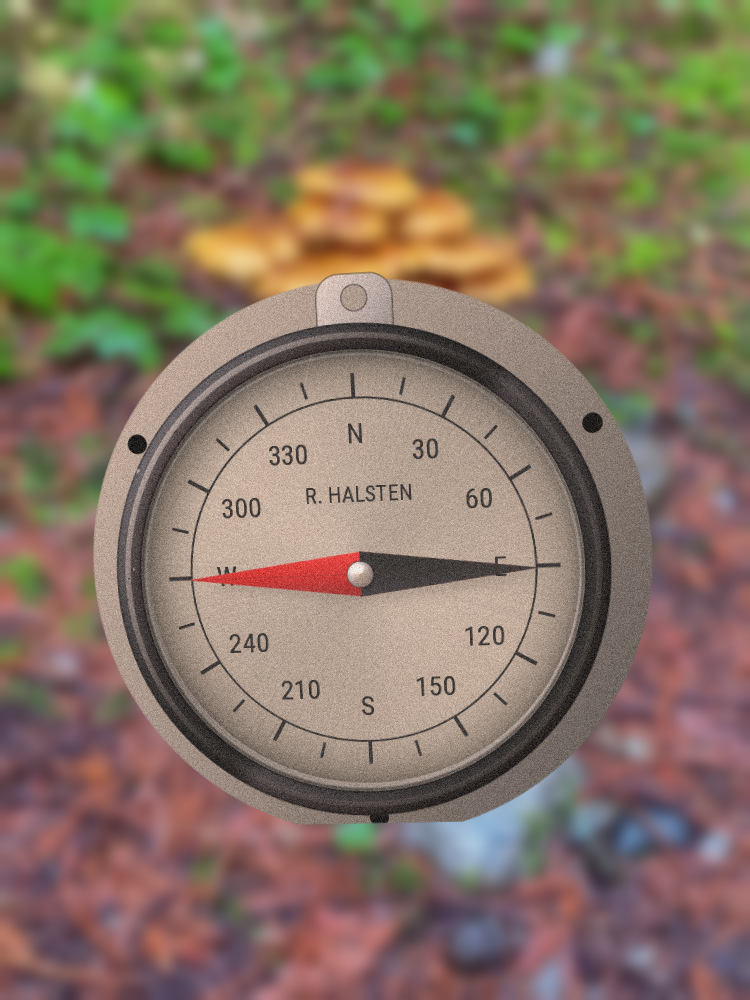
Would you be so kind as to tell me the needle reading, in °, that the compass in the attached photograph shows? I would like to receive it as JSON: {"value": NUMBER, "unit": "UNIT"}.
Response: {"value": 270, "unit": "°"}
